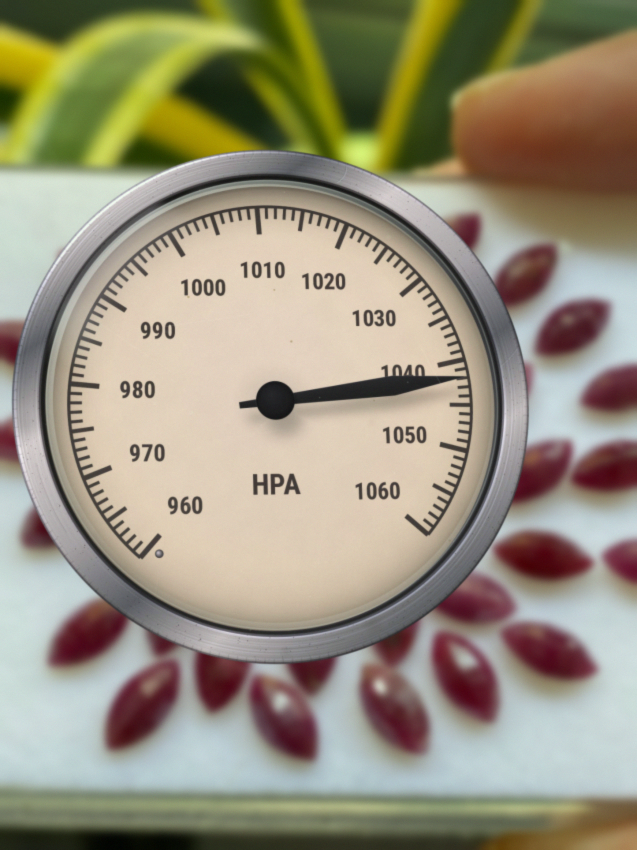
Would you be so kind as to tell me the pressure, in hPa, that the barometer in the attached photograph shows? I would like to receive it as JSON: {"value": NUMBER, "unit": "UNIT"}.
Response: {"value": 1042, "unit": "hPa"}
